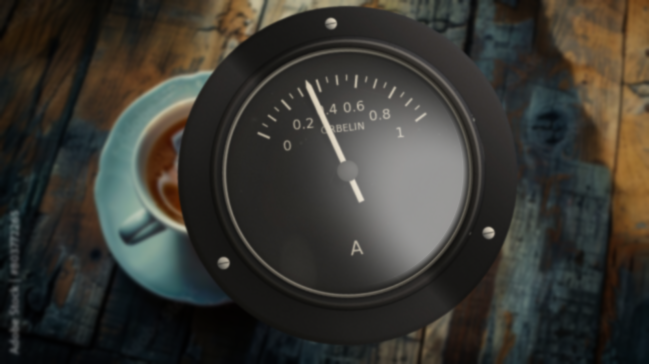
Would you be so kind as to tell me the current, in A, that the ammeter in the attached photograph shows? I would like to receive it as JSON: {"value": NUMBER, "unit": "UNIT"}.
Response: {"value": 0.35, "unit": "A"}
